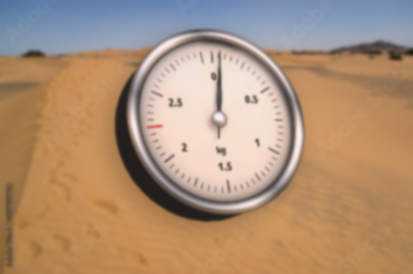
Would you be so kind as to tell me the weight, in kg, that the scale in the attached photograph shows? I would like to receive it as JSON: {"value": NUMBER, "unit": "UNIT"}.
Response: {"value": 0.05, "unit": "kg"}
